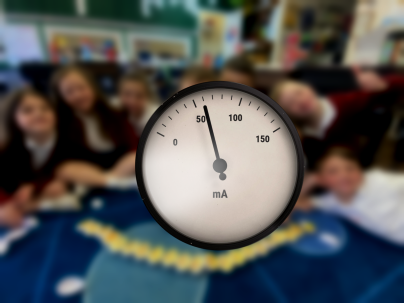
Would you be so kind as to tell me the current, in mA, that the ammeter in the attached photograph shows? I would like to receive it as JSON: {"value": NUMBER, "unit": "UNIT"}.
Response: {"value": 60, "unit": "mA"}
